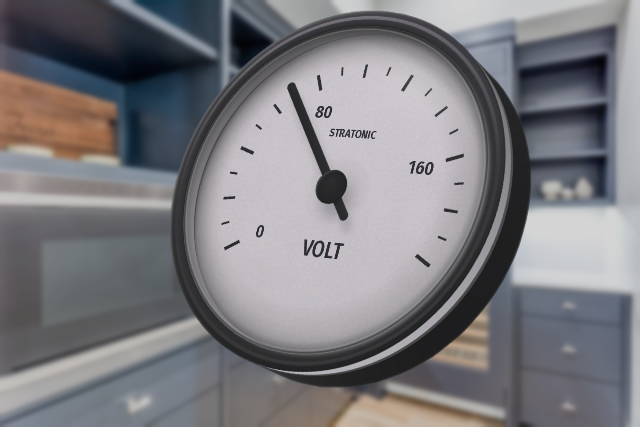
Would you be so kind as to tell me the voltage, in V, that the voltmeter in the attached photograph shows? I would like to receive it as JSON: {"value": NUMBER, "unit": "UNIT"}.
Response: {"value": 70, "unit": "V"}
